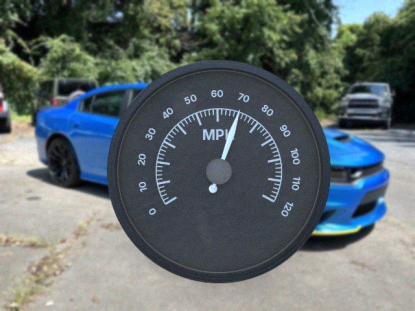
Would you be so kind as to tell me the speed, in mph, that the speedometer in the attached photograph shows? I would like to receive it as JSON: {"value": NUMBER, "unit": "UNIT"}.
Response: {"value": 70, "unit": "mph"}
